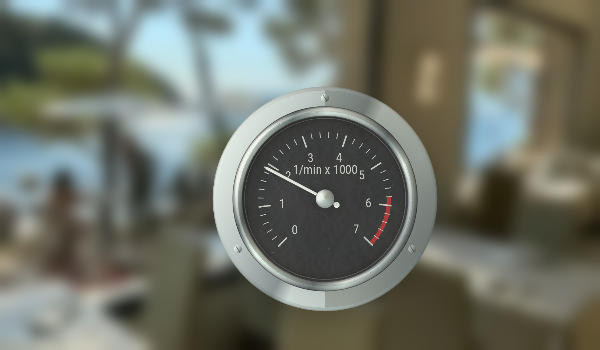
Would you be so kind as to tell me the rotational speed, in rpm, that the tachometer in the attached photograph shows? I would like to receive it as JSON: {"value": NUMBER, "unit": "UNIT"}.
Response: {"value": 1900, "unit": "rpm"}
